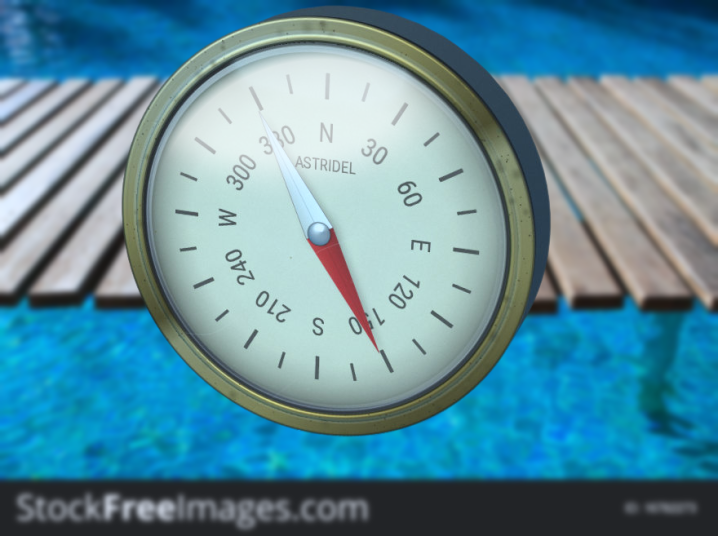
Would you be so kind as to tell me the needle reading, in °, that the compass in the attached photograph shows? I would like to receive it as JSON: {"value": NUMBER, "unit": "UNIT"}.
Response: {"value": 150, "unit": "°"}
